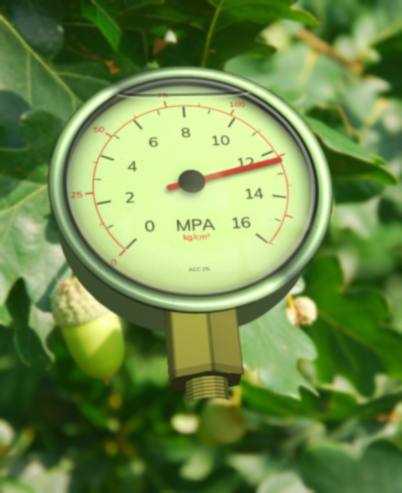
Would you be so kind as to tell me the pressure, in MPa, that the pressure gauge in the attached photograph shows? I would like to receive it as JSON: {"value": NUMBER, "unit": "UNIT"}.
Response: {"value": 12.5, "unit": "MPa"}
